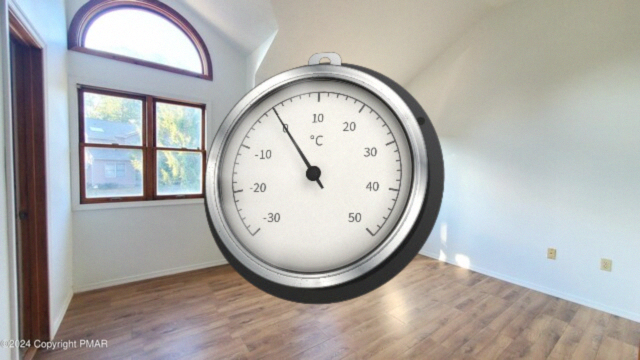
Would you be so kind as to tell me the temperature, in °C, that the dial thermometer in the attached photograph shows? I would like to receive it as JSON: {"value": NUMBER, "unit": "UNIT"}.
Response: {"value": 0, "unit": "°C"}
